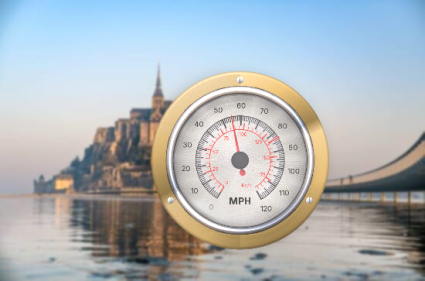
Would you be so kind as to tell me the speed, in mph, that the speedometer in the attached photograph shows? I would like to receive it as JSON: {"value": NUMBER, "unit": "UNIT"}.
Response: {"value": 55, "unit": "mph"}
